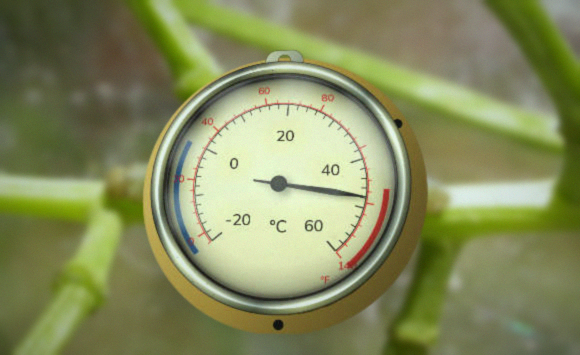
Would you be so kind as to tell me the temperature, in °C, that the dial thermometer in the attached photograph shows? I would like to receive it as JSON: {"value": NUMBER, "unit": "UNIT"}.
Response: {"value": 48, "unit": "°C"}
